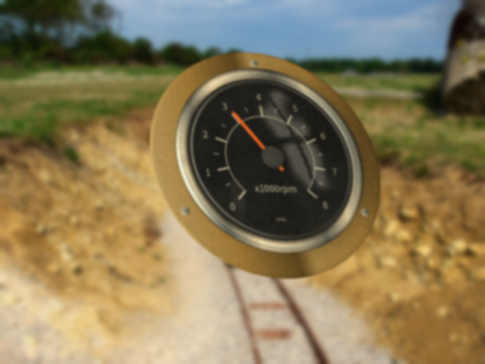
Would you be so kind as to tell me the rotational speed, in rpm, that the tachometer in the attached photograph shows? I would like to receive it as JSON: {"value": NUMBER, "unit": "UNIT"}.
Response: {"value": 3000, "unit": "rpm"}
